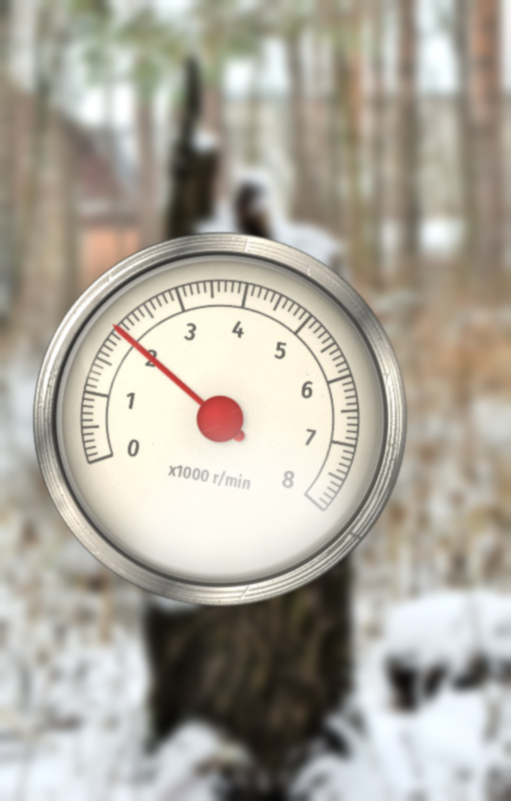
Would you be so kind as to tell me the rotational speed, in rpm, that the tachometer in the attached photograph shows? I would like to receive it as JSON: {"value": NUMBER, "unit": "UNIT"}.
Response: {"value": 2000, "unit": "rpm"}
